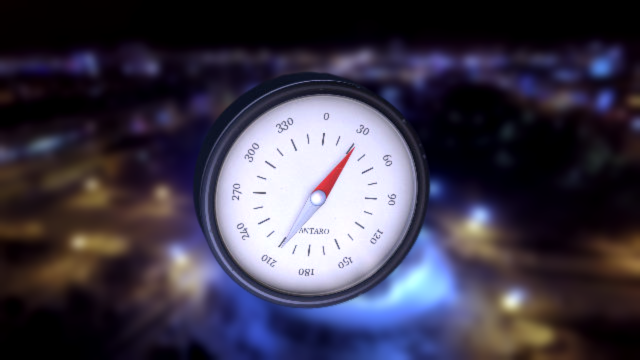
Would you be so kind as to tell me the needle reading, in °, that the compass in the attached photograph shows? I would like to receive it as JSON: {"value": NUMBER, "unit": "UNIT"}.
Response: {"value": 30, "unit": "°"}
